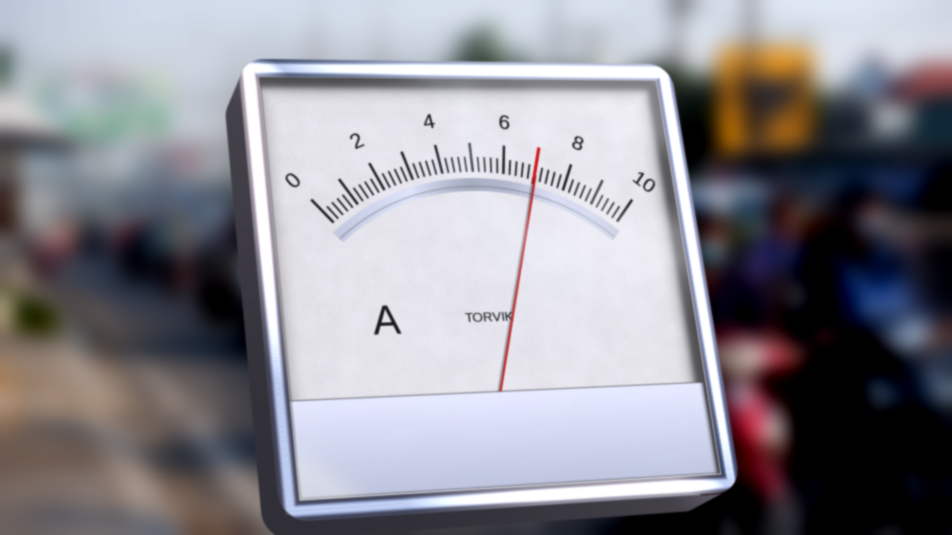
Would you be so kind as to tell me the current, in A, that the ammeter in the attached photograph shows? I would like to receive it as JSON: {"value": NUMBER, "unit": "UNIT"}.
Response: {"value": 7, "unit": "A"}
